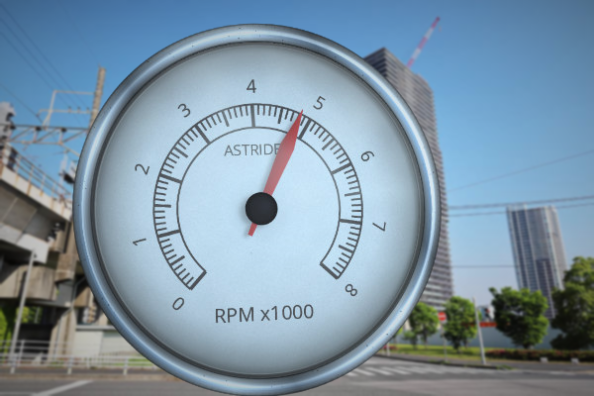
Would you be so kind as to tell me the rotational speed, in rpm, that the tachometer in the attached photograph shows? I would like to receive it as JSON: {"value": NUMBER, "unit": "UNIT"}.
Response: {"value": 4800, "unit": "rpm"}
